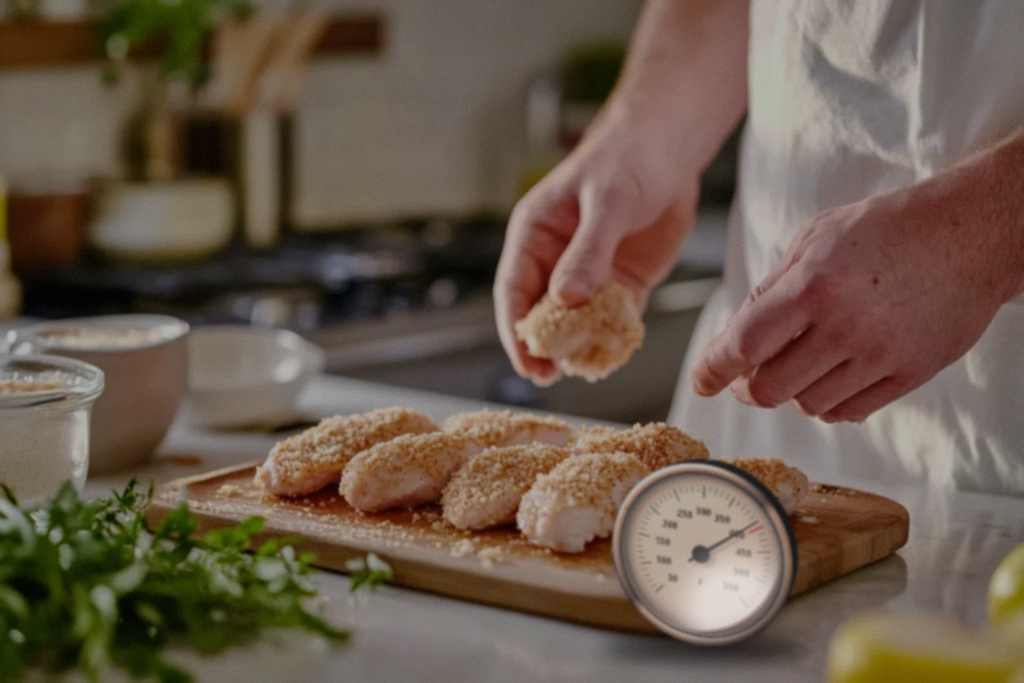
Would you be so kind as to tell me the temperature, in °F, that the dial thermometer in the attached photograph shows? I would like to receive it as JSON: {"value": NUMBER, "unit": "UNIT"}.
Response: {"value": 400, "unit": "°F"}
